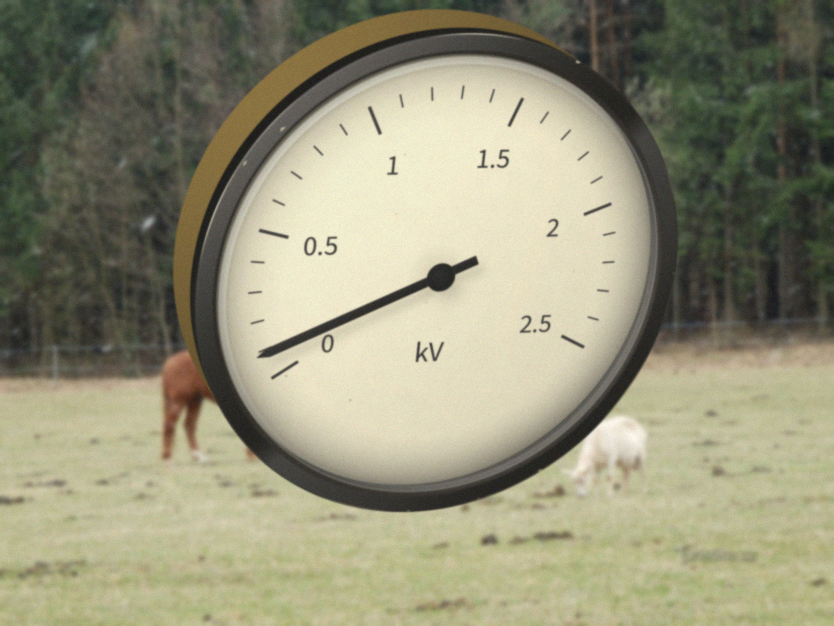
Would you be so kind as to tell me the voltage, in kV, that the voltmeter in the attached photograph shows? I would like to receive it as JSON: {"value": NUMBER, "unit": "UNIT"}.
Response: {"value": 0.1, "unit": "kV"}
